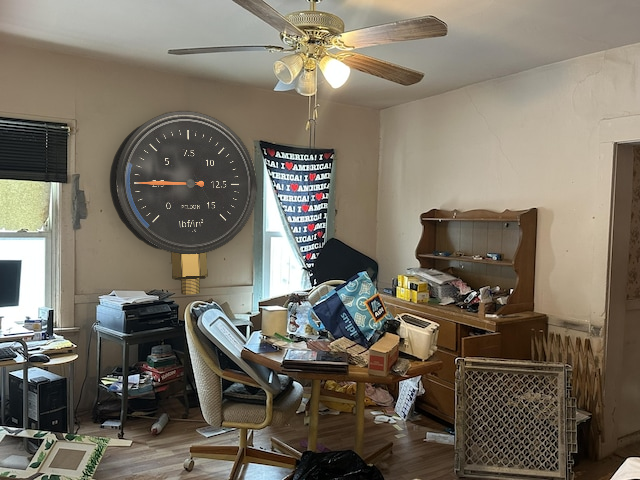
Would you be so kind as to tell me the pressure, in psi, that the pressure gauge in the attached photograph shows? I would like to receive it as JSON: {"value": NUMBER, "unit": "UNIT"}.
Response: {"value": 2.5, "unit": "psi"}
